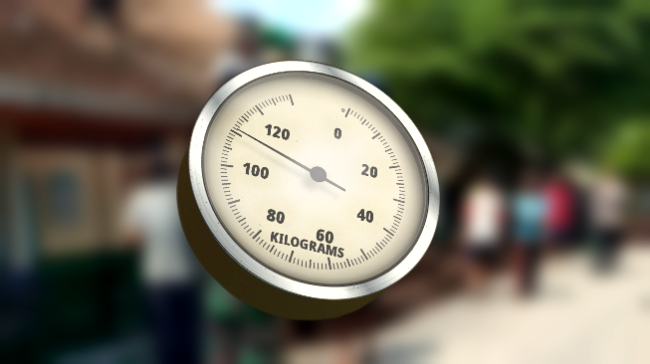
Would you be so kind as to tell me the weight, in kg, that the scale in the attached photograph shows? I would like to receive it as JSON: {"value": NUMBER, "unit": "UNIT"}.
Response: {"value": 110, "unit": "kg"}
